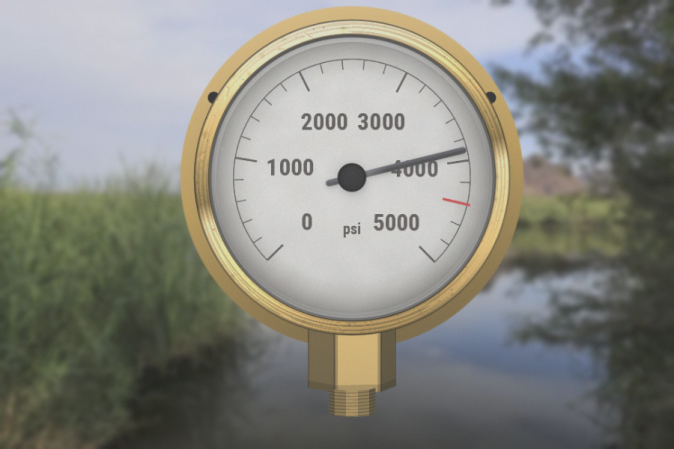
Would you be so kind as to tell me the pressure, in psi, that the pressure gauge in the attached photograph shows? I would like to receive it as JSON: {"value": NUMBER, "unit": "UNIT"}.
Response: {"value": 3900, "unit": "psi"}
